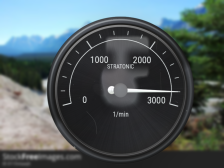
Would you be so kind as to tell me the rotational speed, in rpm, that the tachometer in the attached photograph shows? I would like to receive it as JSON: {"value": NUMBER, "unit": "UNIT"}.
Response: {"value": 2800, "unit": "rpm"}
